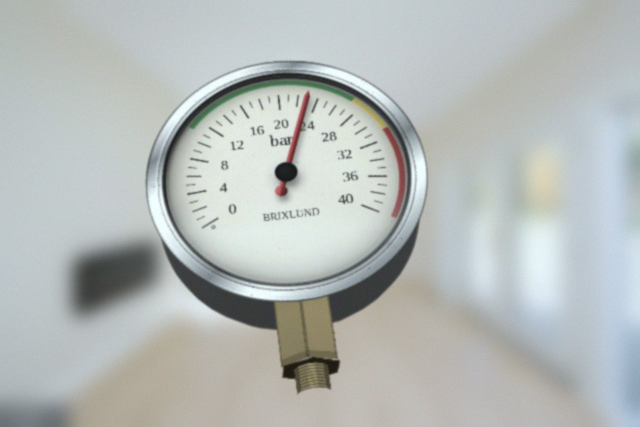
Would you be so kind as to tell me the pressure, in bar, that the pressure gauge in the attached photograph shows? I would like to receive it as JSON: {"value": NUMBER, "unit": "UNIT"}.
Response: {"value": 23, "unit": "bar"}
